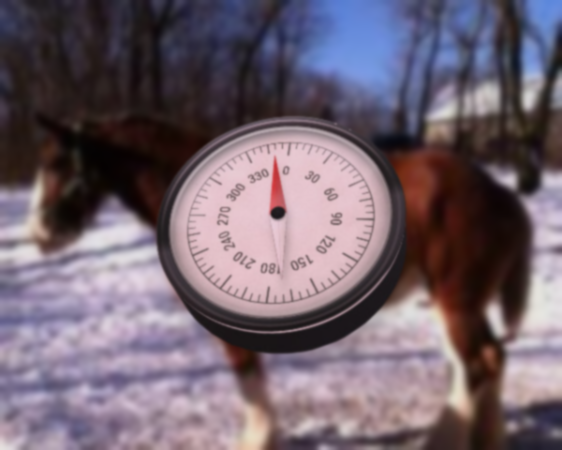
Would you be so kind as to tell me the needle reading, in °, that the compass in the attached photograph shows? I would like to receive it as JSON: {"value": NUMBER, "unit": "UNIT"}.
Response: {"value": 350, "unit": "°"}
